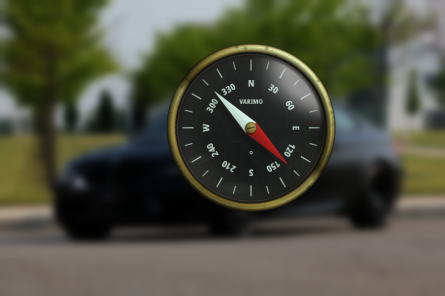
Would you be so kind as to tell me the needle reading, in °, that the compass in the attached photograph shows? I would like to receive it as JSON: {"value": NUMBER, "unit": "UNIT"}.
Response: {"value": 135, "unit": "°"}
